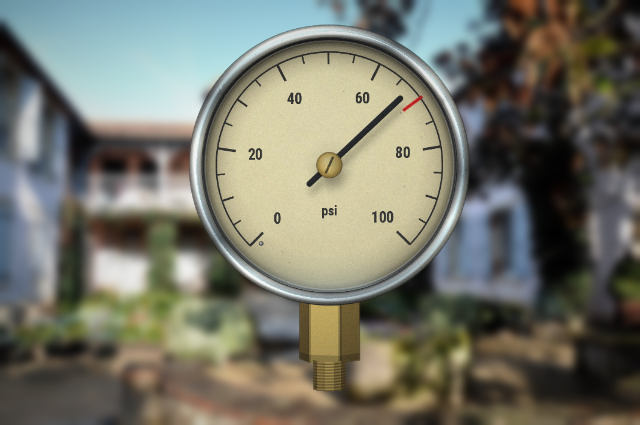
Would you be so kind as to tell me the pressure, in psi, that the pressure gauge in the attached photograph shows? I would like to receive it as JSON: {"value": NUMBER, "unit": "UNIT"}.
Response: {"value": 67.5, "unit": "psi"}
